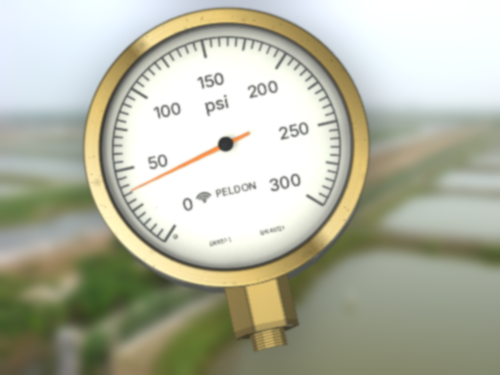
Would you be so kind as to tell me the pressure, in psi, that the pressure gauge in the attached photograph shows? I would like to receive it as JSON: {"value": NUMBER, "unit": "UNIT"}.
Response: {"value": 35, "unit": "psi"}
